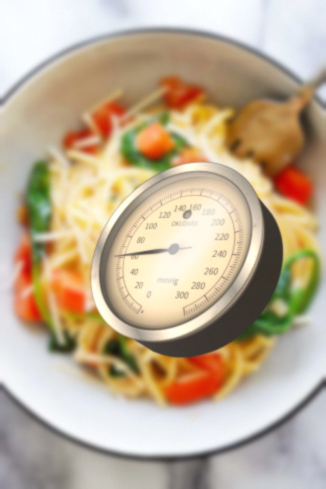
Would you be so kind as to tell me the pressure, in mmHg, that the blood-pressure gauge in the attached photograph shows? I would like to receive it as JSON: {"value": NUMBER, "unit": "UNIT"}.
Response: {"value": 60, "unit": "mmHg"}
